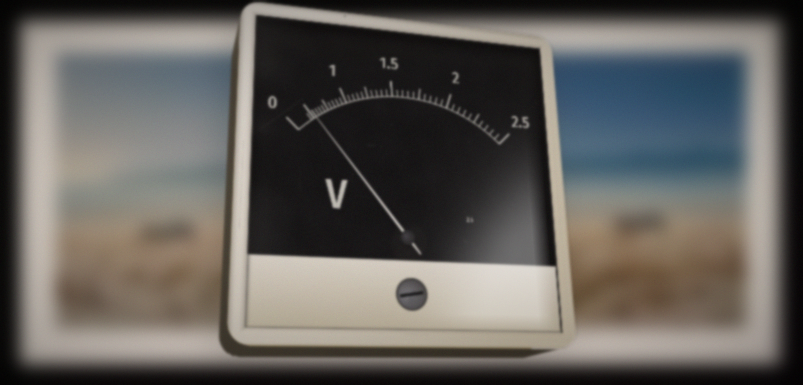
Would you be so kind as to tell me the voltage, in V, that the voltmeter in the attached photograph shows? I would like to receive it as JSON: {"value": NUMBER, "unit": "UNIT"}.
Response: {"value": 0.5, "unit": "V"}
